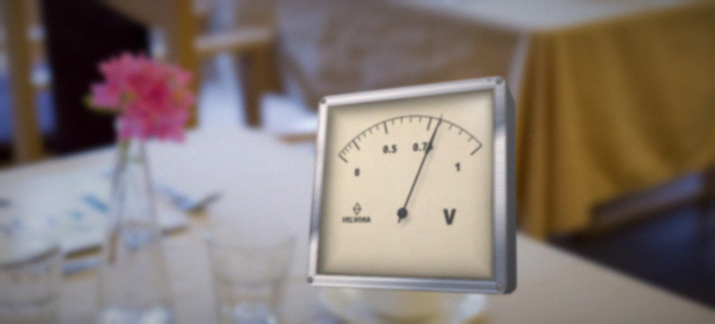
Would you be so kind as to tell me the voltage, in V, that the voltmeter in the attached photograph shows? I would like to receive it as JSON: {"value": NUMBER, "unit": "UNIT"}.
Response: {"value": 0.8, "unit": "V"}
